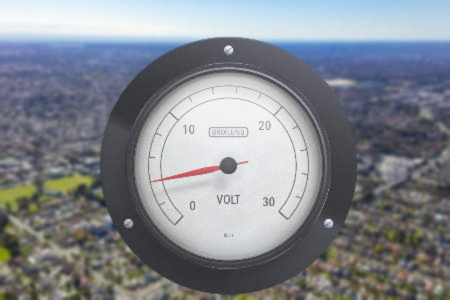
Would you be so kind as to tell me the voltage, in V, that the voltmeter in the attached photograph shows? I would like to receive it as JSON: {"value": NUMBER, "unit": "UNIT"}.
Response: {"value": 4, "unit": "V"}
